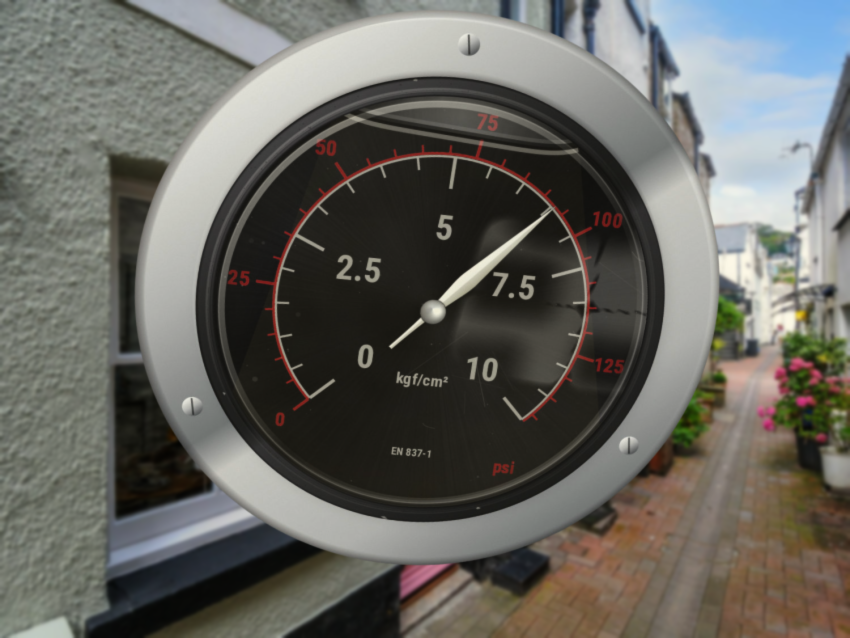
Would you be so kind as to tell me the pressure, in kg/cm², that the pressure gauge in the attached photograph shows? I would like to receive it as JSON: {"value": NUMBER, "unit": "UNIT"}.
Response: {"value": 6.5, "unit": "kg/cm²"}
